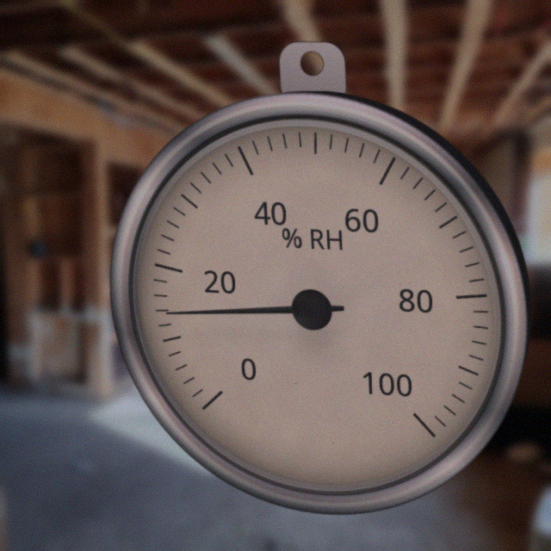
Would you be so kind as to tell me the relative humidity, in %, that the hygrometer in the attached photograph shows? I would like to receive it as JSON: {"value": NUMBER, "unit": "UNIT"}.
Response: {"value": 14, "unit": "%"}
